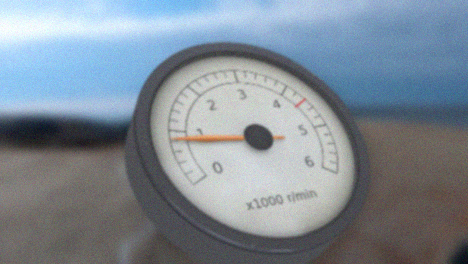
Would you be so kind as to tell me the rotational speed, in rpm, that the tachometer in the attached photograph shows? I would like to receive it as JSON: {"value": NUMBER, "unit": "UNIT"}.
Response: {"value": 800, "unit": "rpm"}
